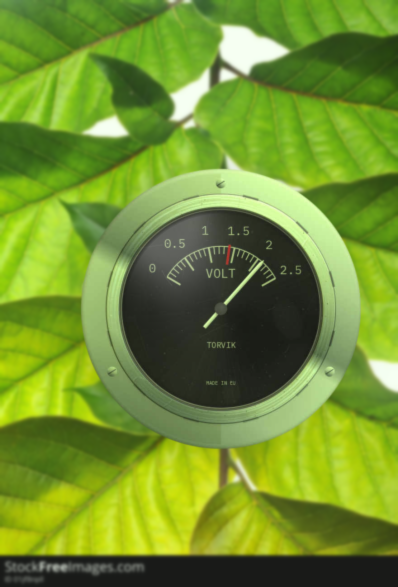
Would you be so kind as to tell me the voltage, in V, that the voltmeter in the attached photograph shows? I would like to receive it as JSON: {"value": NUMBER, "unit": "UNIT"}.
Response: {"value": 2.1, "unit": "V"}
